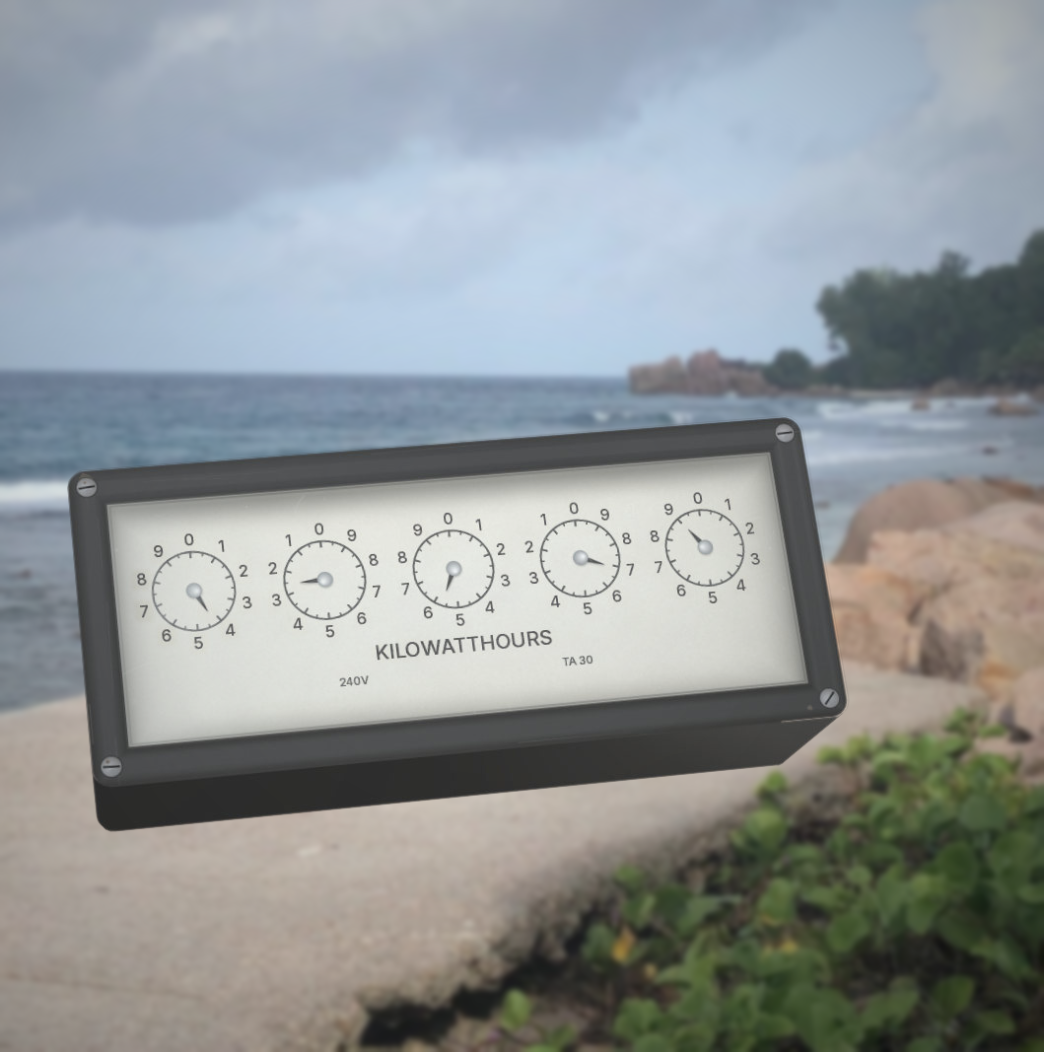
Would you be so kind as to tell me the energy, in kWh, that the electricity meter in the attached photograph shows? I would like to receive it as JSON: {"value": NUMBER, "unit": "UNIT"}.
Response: {"value": 42569, "unit": "kWh"}
